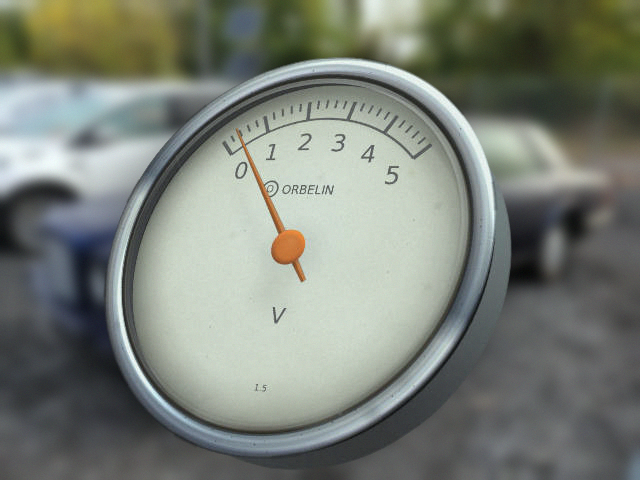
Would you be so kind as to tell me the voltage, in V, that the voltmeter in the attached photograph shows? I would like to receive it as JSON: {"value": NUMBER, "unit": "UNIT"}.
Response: {"value": 0.4, "unit": "V"}
